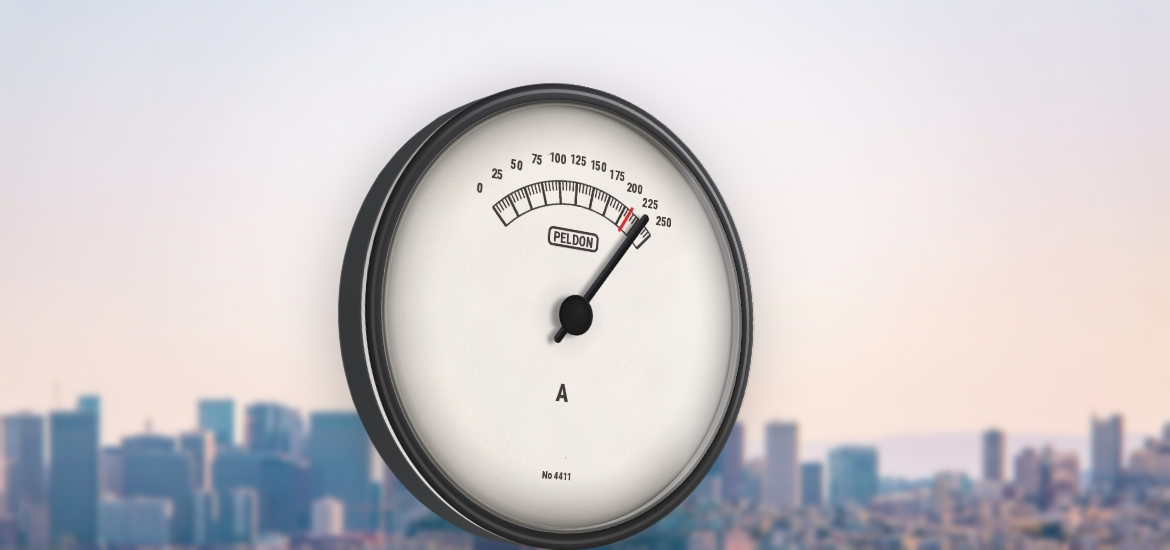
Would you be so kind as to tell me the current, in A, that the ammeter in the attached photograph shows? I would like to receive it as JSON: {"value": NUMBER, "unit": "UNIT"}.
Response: {"value": 225, "unit": "A"}
